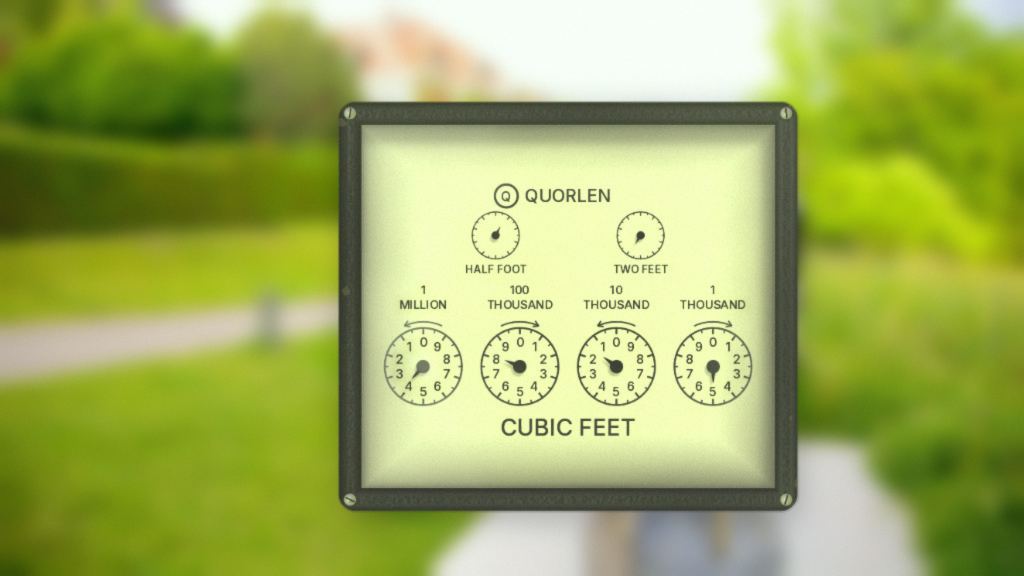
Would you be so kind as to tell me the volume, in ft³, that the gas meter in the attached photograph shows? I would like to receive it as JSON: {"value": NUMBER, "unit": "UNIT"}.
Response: {"value": 381500, "unit": "ft³"}
